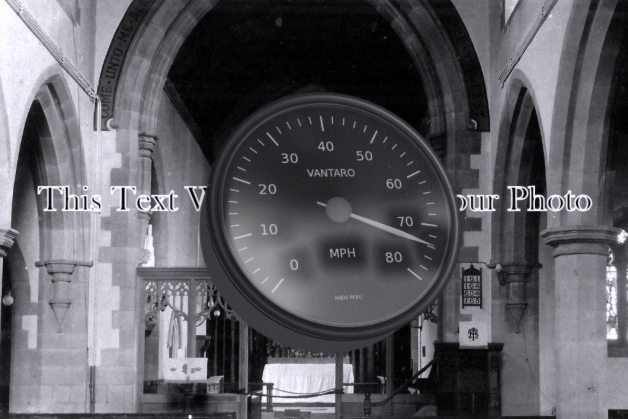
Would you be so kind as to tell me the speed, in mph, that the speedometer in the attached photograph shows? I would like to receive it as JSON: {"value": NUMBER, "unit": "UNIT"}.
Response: {"value": 74, "unit": "mph"}
